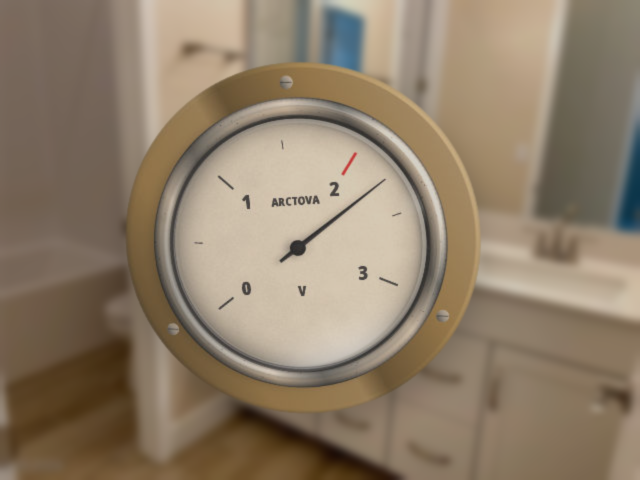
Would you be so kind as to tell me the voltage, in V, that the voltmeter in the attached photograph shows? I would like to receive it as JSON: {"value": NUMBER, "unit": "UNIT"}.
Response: {"value": 2.25, "unit": "V"}
